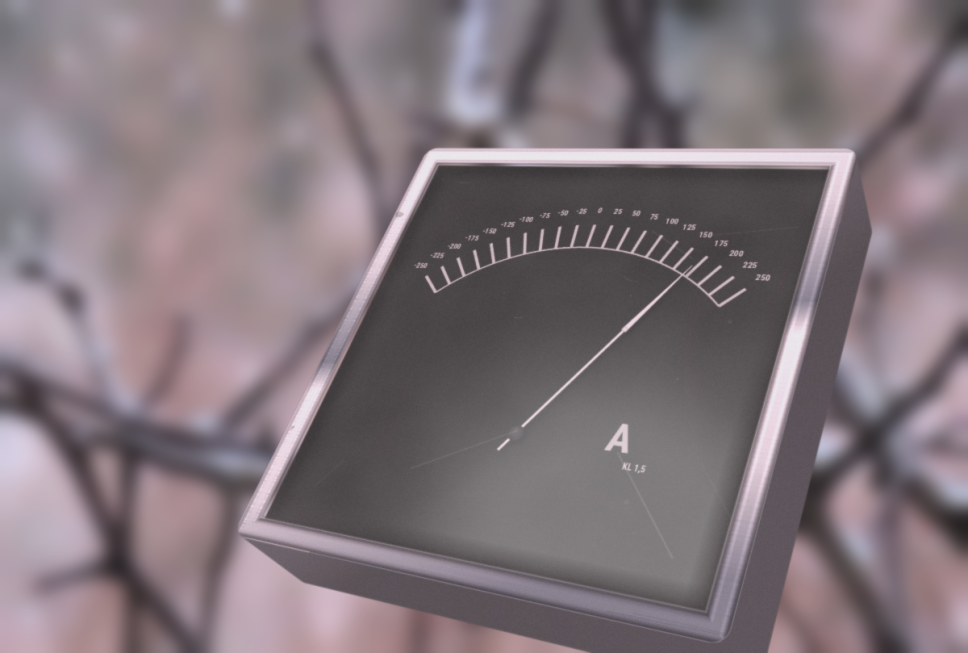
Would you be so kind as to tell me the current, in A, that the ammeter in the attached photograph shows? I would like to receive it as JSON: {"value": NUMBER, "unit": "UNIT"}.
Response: {"value": 175, "unit": "A"}
